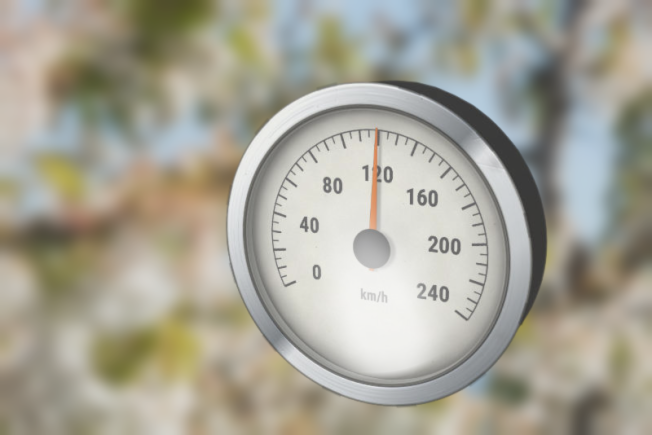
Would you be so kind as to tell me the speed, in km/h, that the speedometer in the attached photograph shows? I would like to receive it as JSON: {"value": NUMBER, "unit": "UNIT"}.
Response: {"value": 120, "unit": "km/h"}
